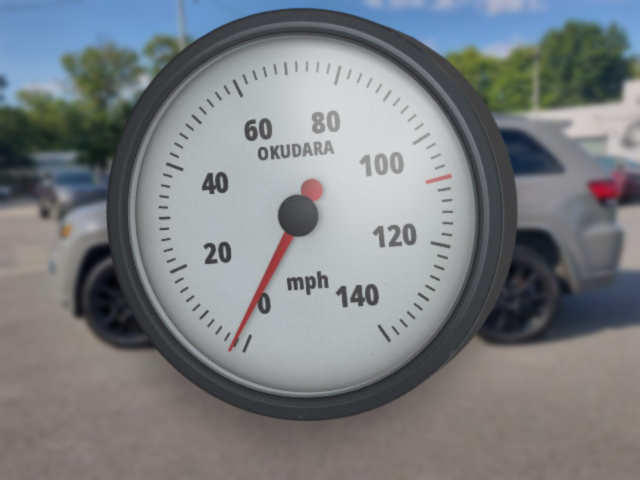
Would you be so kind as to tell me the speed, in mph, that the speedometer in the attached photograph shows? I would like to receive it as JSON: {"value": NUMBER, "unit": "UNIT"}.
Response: {"value": 2, "unit": "mph"}
